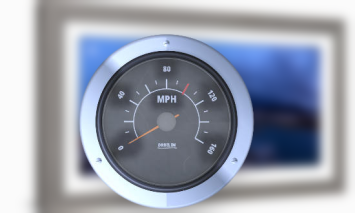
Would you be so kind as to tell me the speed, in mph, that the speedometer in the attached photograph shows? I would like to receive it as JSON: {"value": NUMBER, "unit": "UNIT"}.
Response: {"value": 0, "unit": "mph"}
